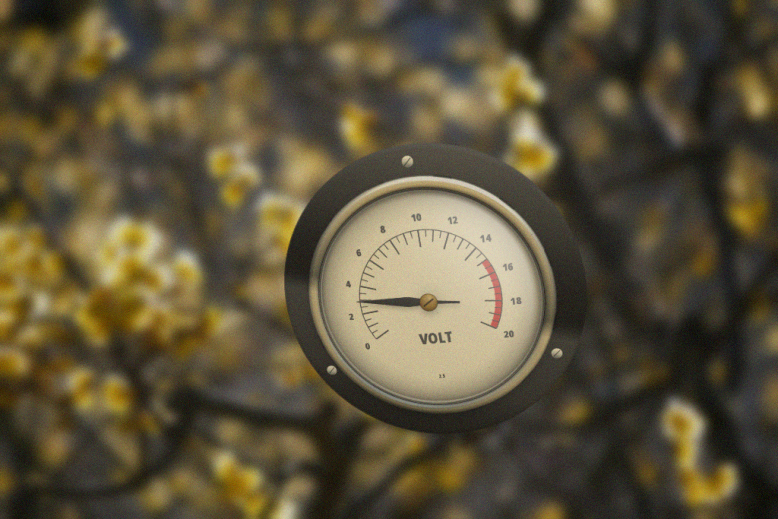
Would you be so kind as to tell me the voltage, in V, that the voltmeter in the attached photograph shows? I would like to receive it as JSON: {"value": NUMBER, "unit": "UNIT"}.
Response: {"value": 3, "unit": "V"}
